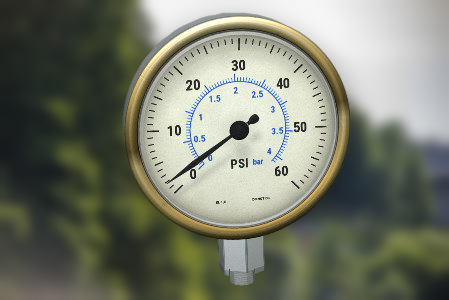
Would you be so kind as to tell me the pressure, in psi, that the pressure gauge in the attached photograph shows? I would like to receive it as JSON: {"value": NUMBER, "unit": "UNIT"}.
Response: {"value": 2, "unit": "psi"}
